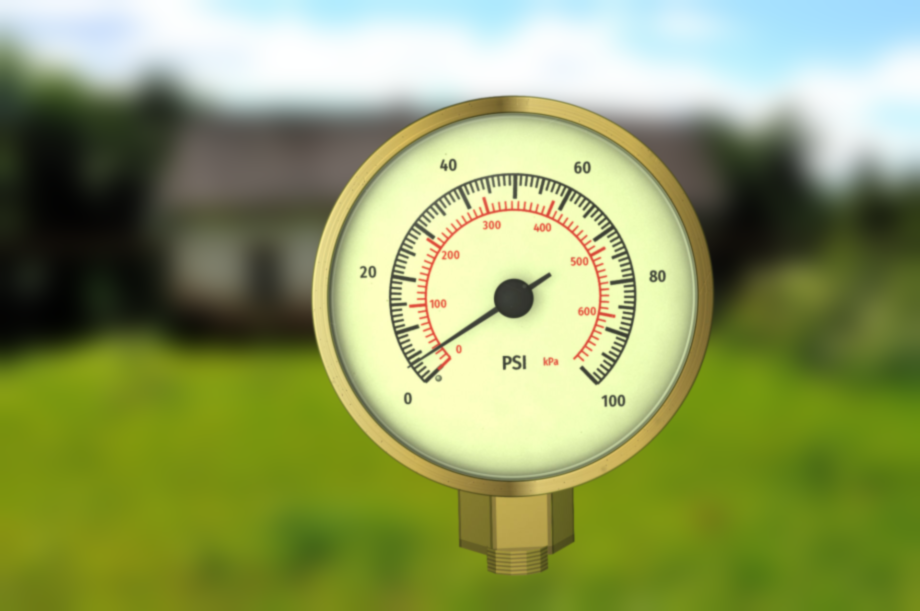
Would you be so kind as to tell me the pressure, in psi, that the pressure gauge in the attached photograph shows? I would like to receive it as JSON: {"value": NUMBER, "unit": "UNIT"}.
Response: {"value": 4, "unit": "psi"}
